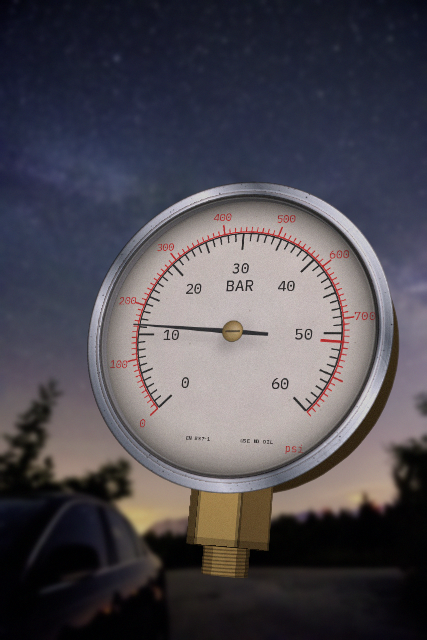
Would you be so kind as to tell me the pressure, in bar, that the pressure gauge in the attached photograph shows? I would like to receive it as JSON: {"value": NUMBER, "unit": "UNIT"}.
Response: {"value": 11, "unit": "bar"}
